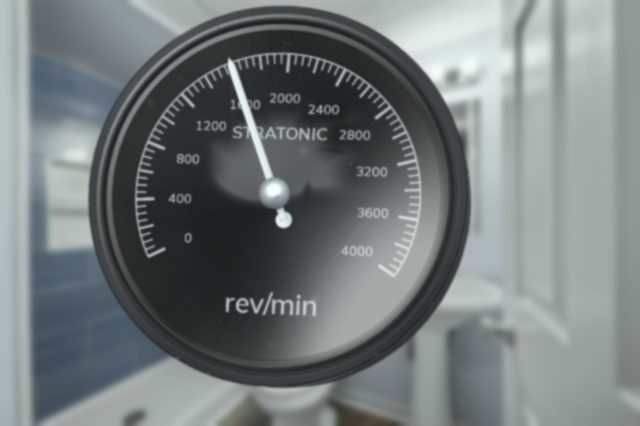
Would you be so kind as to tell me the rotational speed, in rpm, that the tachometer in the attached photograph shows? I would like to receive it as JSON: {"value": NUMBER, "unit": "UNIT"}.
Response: {"value": 1600, "unit": "rpm"}
